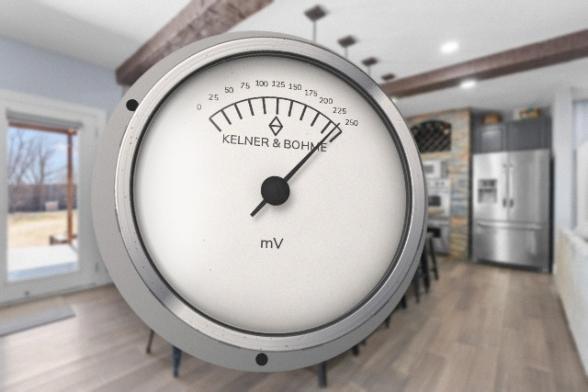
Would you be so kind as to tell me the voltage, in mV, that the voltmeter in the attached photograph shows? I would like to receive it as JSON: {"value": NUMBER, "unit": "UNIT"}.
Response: {"value": 237.5, "unit": "mV"}
